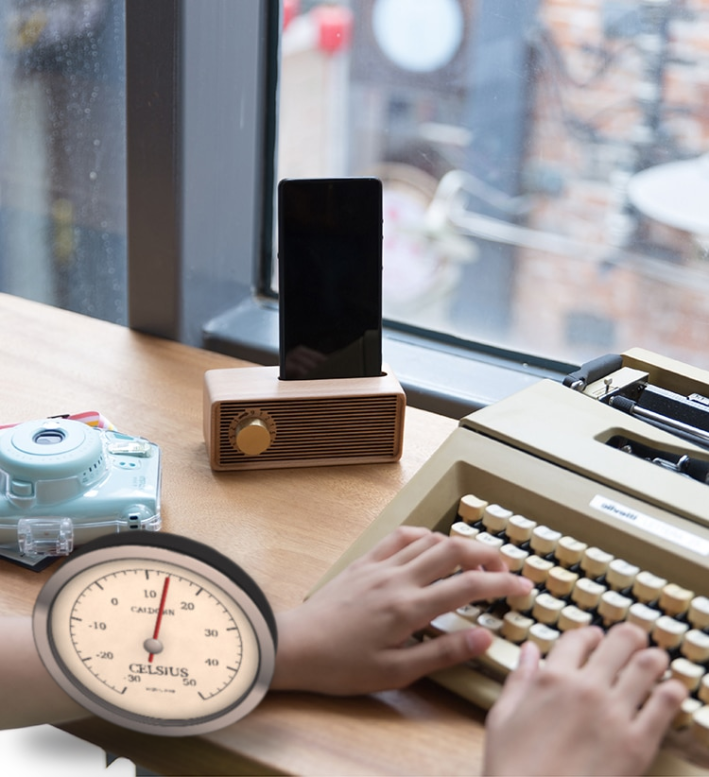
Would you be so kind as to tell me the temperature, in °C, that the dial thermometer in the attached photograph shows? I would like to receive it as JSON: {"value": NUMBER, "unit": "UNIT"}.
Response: {"value": 14, "unit": "°C"}
